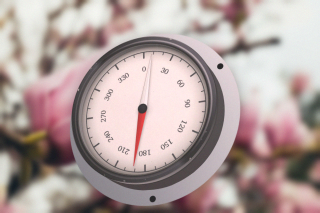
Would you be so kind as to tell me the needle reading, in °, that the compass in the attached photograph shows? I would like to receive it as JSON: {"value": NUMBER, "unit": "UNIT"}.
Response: {"value": 190, "unit": "°"}
